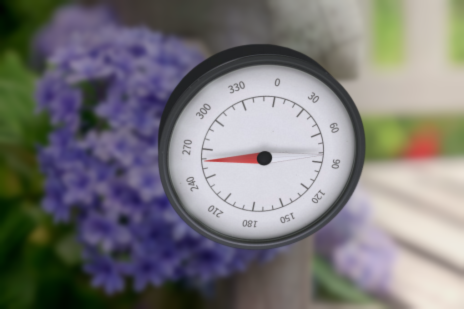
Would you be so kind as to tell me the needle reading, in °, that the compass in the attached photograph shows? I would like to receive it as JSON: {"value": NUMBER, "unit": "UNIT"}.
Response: {"value": 260, "unit": "°"}
